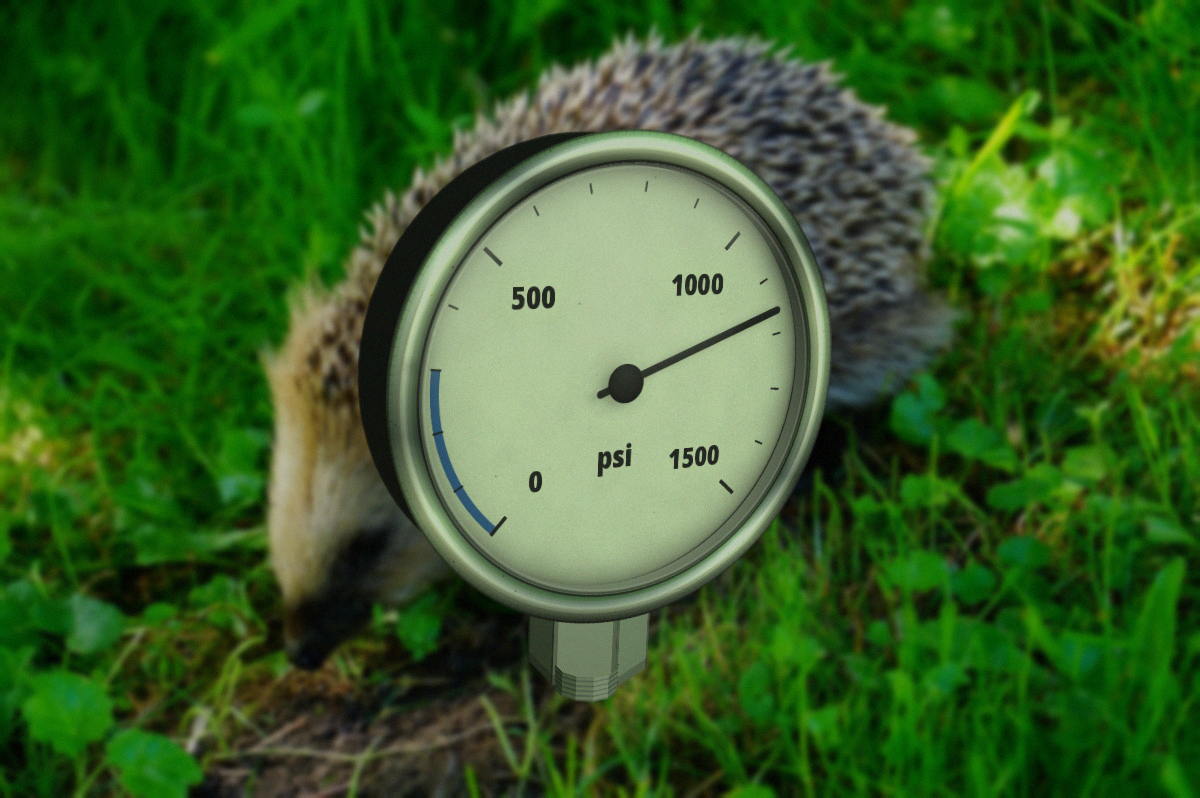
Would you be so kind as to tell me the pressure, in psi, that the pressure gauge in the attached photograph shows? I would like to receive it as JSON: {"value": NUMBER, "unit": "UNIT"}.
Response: {"value": 1150, "unit": "psi"}
